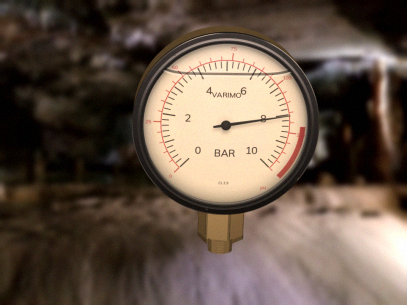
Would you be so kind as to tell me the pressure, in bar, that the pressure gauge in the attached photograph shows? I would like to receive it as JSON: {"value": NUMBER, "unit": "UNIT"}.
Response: {"value": 8, "unit": "bar"}
